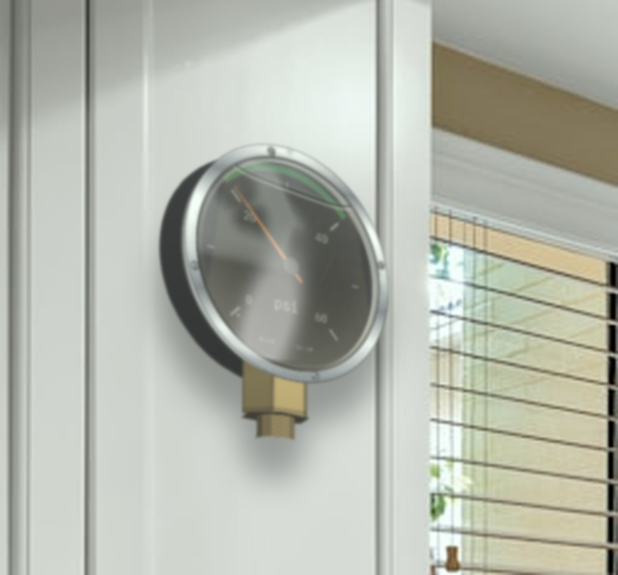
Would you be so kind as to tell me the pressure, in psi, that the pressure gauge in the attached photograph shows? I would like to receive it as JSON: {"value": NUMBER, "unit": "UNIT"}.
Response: {"value": 20, "unit": "psi"}
